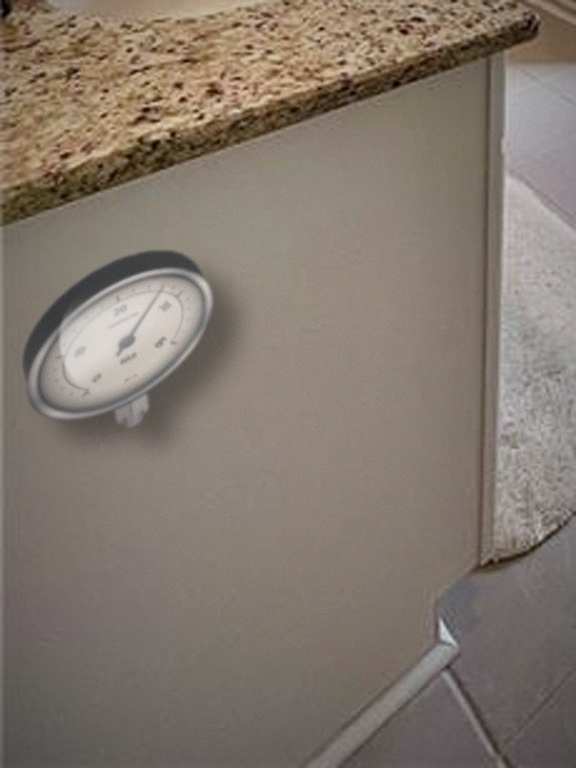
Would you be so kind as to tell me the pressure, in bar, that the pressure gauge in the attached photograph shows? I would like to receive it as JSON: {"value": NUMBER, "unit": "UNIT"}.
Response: {"value": 26, "unit": "bar"}
